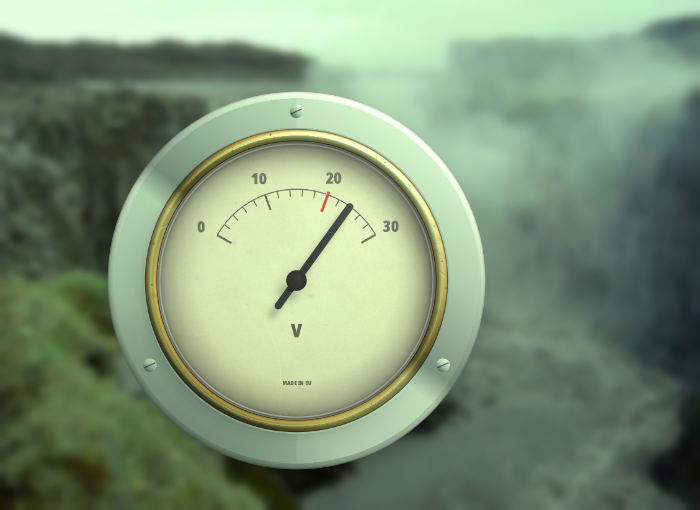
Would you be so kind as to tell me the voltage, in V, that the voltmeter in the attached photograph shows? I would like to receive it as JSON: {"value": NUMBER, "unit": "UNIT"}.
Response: {"value": 24, "unit": "V"}
